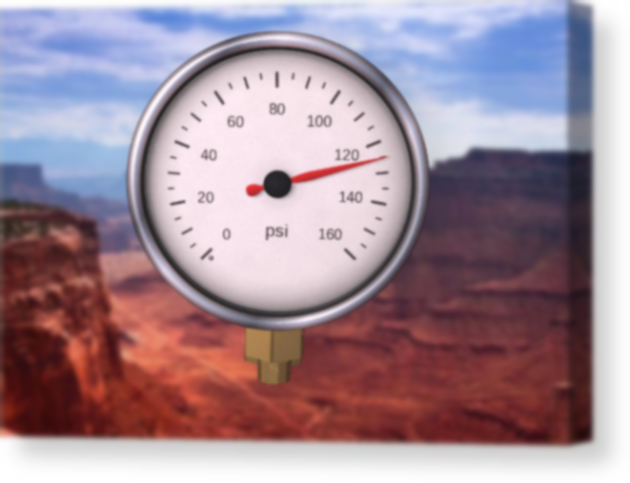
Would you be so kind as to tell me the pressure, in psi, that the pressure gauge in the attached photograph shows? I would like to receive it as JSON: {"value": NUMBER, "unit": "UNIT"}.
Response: {"value": 125, "unit": "psi"}
